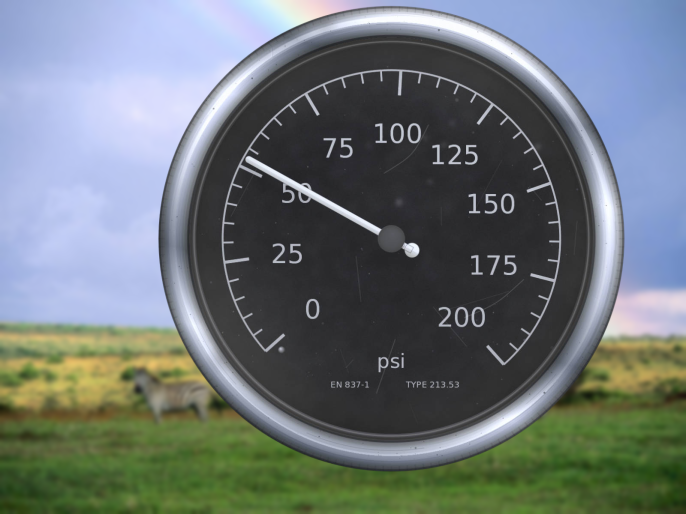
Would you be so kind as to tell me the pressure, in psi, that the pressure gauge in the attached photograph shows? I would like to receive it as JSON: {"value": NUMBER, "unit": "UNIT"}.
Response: {"value": 52.5, "unit": "psi"}
